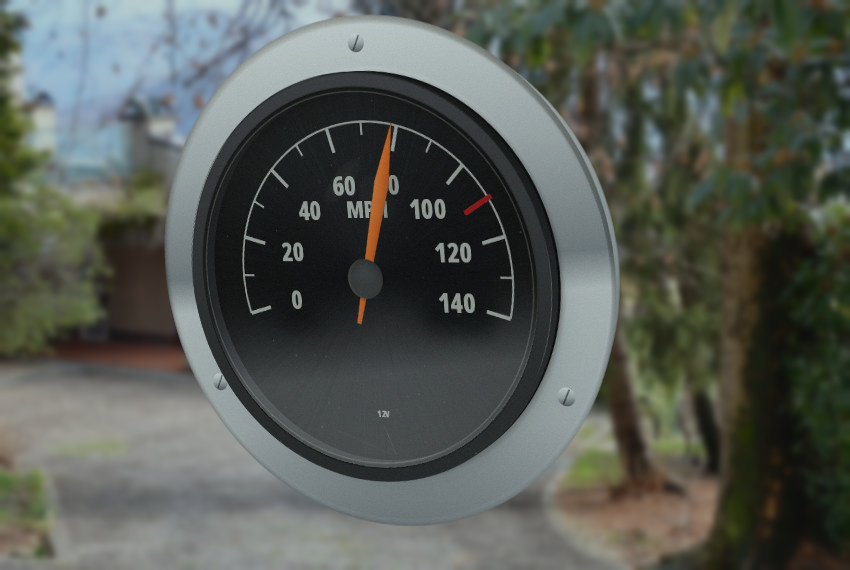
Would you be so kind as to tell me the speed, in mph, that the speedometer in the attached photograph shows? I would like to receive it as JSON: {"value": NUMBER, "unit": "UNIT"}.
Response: {"value": 80, "unit": "mph"}
